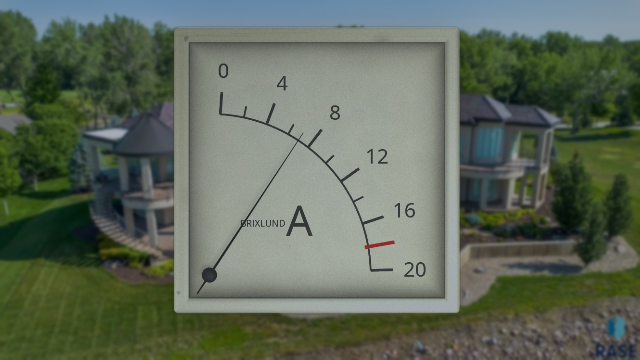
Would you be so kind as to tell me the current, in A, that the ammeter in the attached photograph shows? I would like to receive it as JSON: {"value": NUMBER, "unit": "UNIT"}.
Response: {"value": 7, "unit": "A"}
